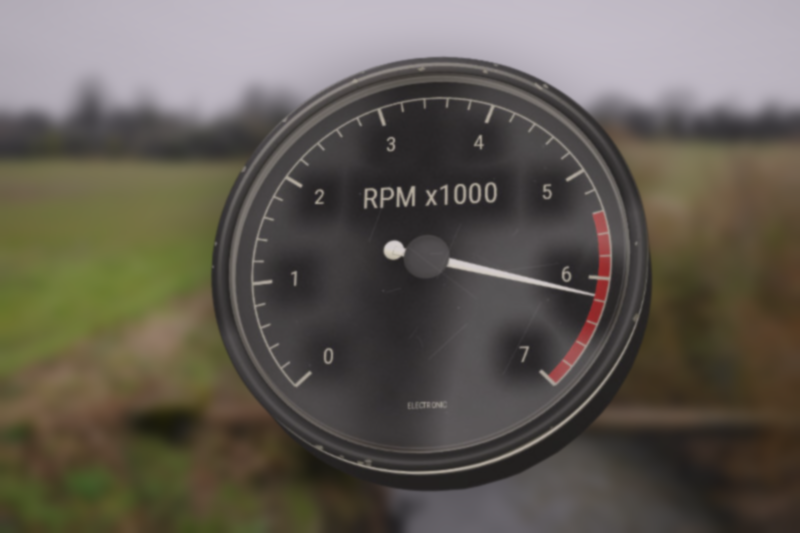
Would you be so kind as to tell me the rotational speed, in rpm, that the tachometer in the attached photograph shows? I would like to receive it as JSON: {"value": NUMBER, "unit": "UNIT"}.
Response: {"value": 6200, "unit": "rpm"}
